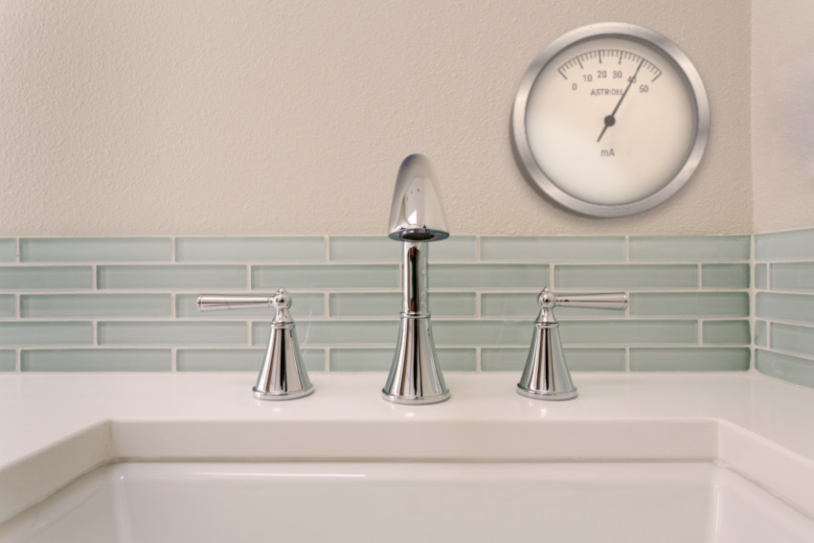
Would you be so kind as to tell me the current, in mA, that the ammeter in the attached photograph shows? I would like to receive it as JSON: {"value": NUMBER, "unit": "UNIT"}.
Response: {"value": 40, "unit": "mA"}
